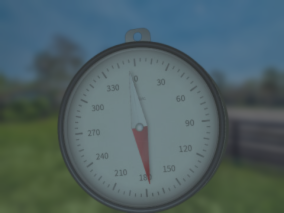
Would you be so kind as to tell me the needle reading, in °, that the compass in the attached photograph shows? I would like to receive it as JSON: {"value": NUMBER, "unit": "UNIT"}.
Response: {"value": 175, "unit": "°"}
